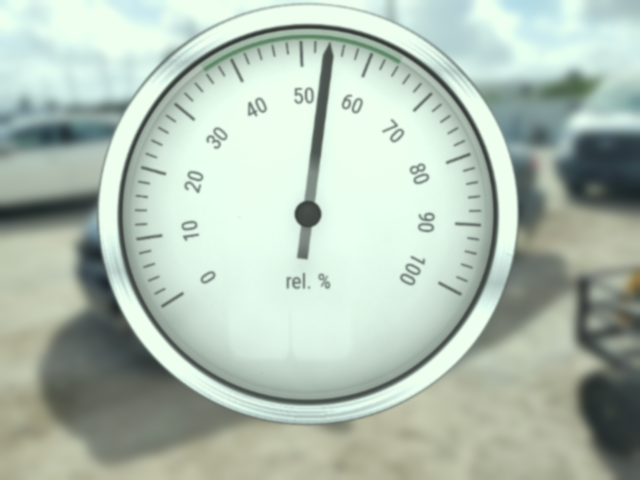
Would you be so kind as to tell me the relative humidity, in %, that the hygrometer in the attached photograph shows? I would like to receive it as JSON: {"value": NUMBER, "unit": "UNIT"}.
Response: {"value": 54, "unit": "%"}
